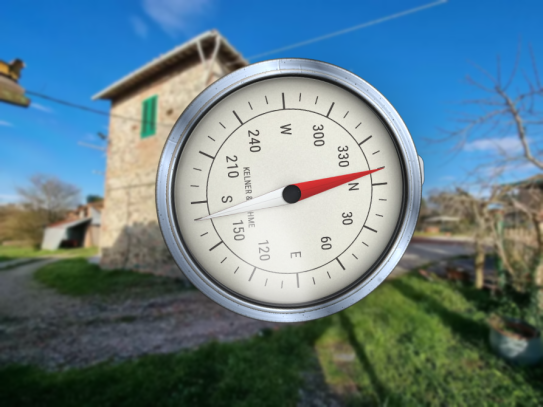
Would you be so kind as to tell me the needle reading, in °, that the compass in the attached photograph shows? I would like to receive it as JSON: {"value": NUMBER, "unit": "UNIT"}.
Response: {"value": 350, "unit": "°"}
